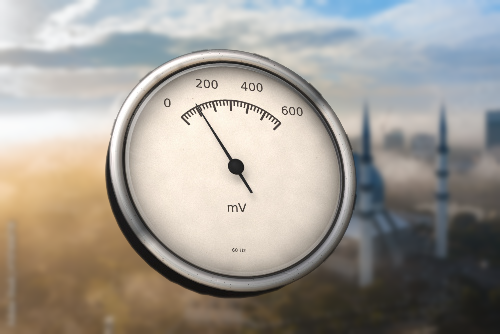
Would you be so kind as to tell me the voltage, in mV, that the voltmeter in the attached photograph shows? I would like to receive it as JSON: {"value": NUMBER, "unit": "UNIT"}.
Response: {"value": 100, "unit": "mV"}
